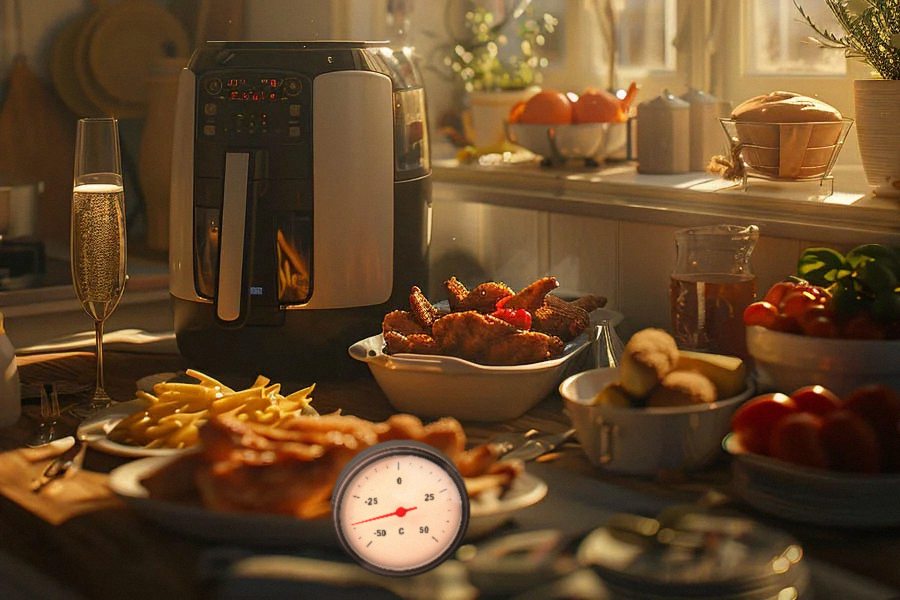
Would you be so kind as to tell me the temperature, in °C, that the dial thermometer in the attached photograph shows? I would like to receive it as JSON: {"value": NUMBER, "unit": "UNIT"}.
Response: {"value": -37.5, "unit": "°C"}
